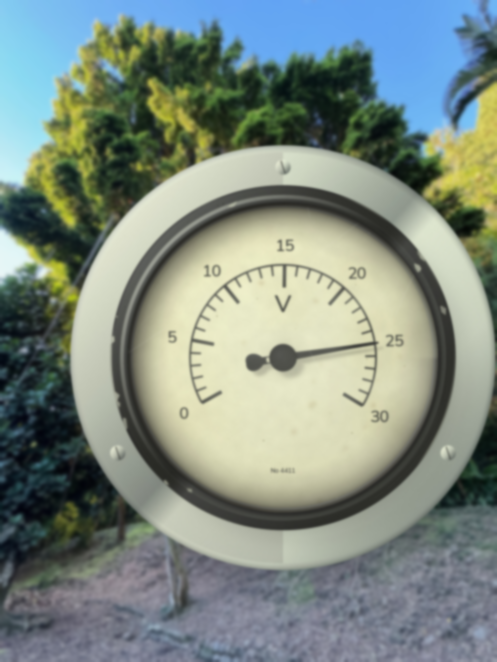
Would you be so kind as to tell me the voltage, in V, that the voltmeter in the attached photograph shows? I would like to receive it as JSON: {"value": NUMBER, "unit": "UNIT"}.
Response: {"value": 25, "unit": "V"}
